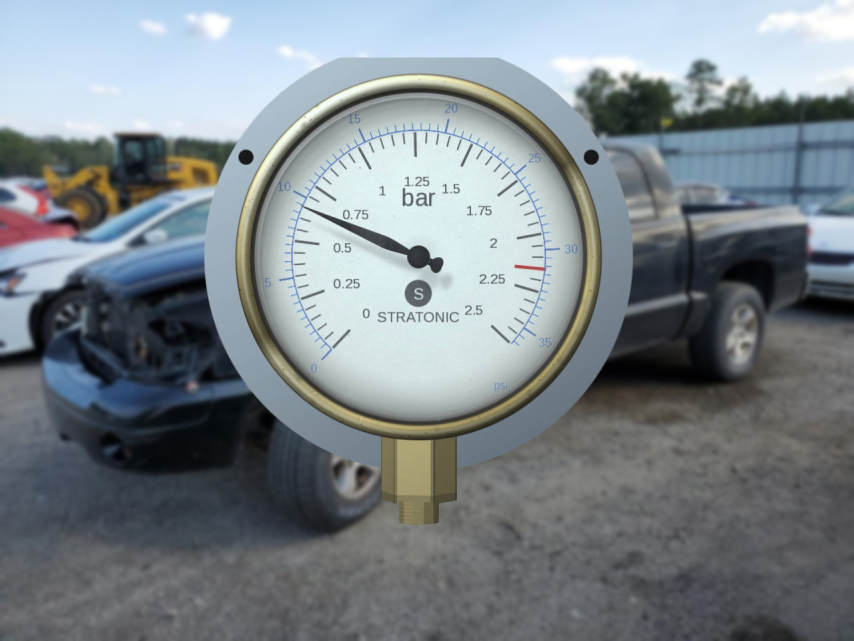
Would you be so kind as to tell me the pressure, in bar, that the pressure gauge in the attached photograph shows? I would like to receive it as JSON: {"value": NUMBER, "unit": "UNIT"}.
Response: {"value": 0.65, "unit": "bar"}
